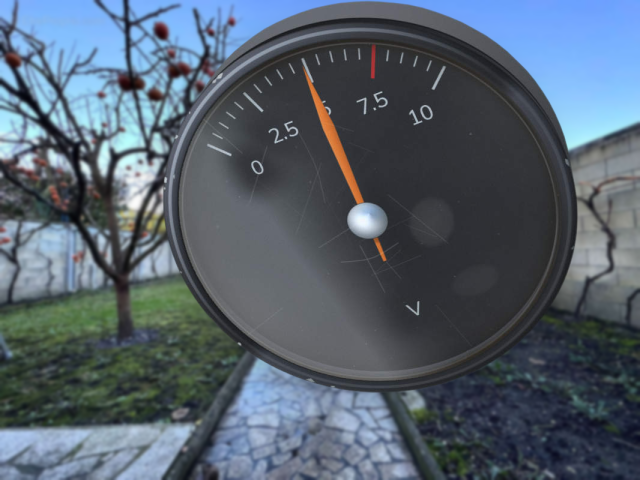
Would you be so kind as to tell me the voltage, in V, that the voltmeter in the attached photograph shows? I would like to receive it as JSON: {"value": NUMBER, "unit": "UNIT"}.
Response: {"value": 5, "unit": "V"}
